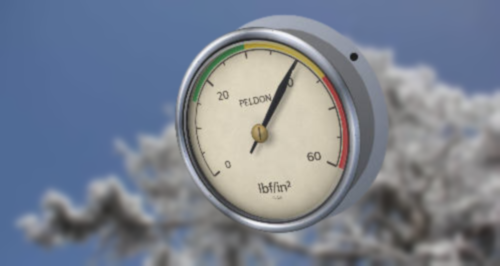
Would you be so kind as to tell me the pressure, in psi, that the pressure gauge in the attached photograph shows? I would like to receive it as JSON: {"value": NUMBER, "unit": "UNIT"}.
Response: {"value": 40, "unit": "psi"}
